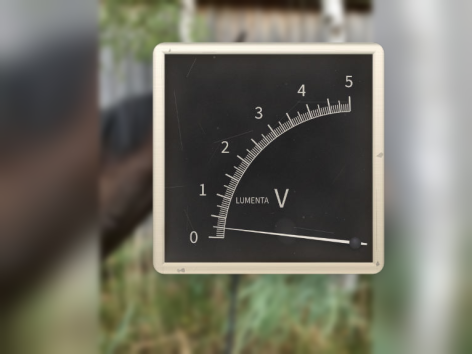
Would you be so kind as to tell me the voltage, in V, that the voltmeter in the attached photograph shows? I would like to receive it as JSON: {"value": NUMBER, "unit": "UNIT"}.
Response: {"value": 0.25, "unit": "V"}
